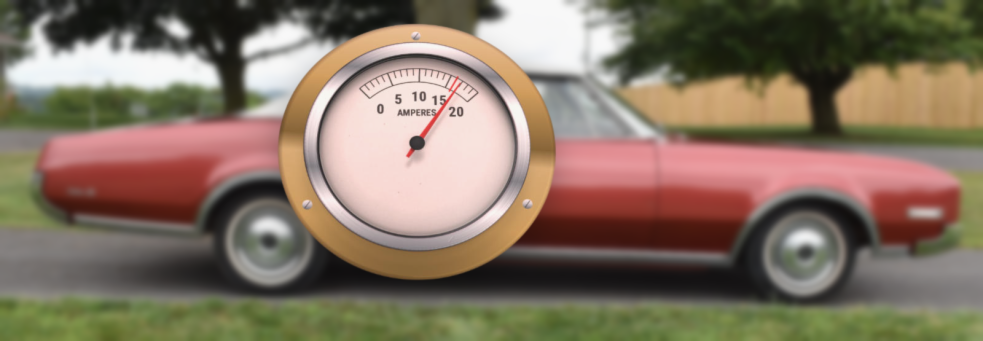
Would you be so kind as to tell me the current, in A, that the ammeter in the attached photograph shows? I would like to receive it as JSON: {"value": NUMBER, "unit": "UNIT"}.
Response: {"value": 17, "unit": "A"}
